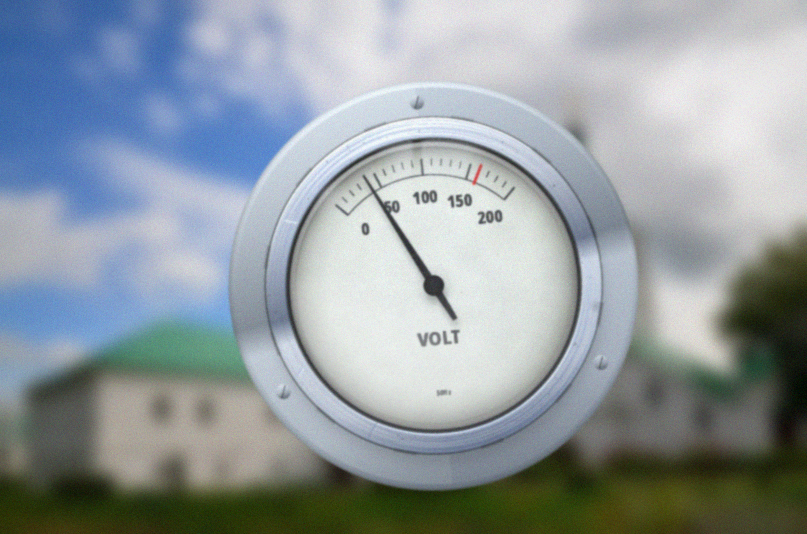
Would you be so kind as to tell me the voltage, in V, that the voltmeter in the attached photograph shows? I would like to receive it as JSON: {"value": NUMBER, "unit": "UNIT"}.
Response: {"value": 40, "unit": "V"}
